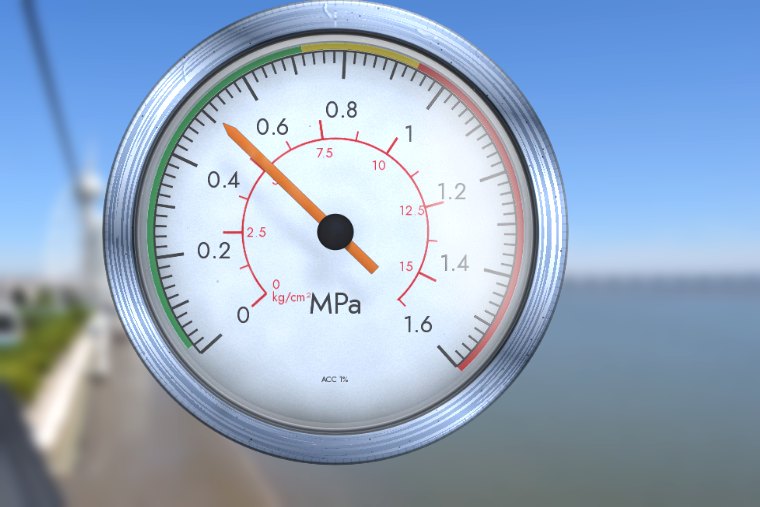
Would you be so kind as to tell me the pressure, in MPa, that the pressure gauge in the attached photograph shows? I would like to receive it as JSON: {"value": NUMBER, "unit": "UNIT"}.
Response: {"value": 0.51, "unit": "MPa"}
